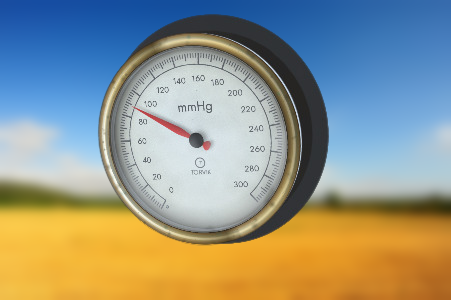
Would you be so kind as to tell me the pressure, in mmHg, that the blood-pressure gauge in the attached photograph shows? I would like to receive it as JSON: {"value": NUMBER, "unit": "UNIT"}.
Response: {"value": 90, "unit": "mmHg"}
